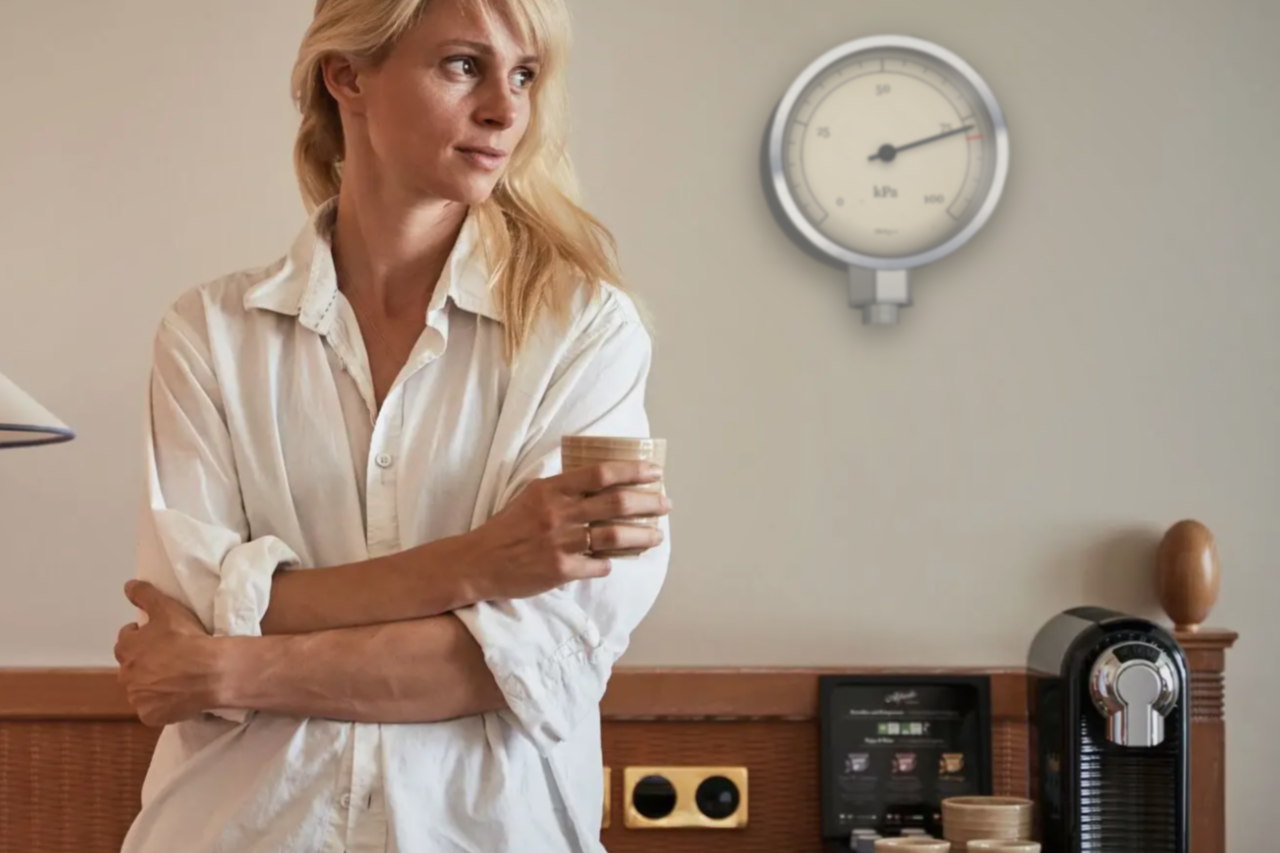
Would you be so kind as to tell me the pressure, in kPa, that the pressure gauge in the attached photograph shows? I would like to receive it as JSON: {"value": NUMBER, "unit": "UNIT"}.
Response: {"value": 77.5, "unit": "kPa"}
